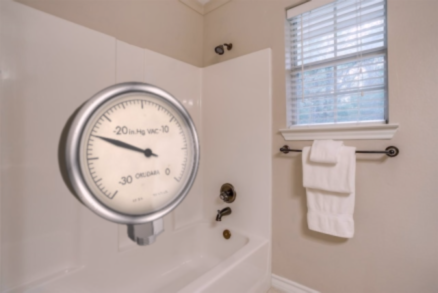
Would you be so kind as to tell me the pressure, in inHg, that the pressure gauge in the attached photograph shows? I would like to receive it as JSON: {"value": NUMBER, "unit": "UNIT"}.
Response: {"value": -22.5, "unit": "inHg"}
